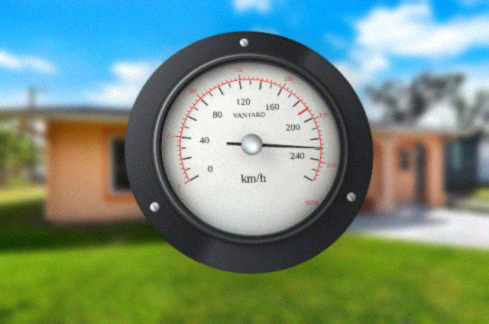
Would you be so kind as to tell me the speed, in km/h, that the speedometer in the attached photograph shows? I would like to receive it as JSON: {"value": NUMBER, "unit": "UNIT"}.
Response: {"value": 230, "unit": "km/h"}
